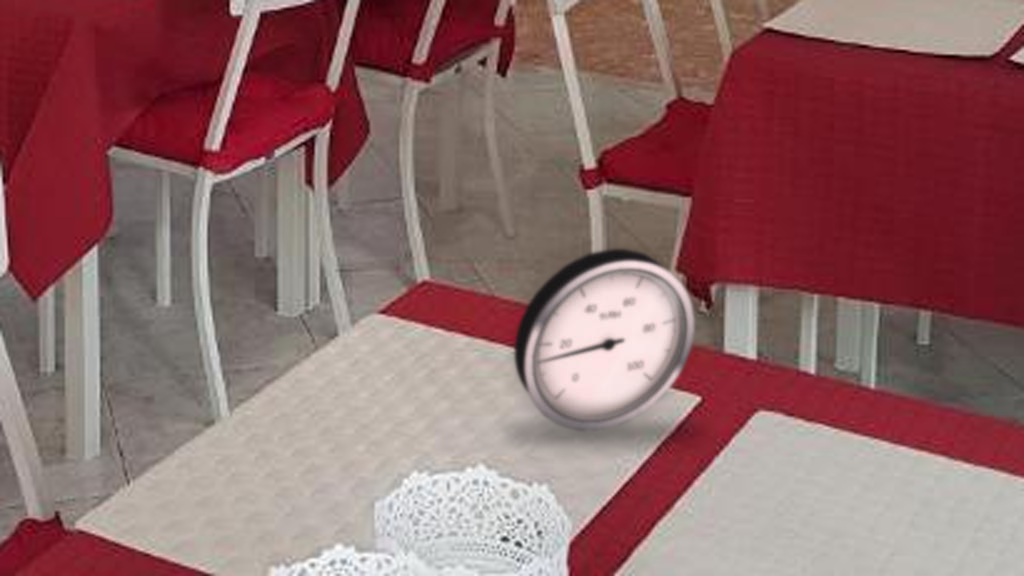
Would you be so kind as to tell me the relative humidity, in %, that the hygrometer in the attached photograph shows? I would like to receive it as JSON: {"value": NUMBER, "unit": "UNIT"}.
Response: {"value": 15, "unit": "%"}
